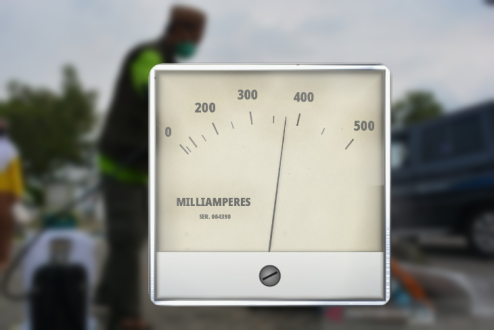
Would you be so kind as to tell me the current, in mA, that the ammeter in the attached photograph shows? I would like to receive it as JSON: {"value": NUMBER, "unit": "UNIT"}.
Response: {"value": 375, "unit": "mA"}
